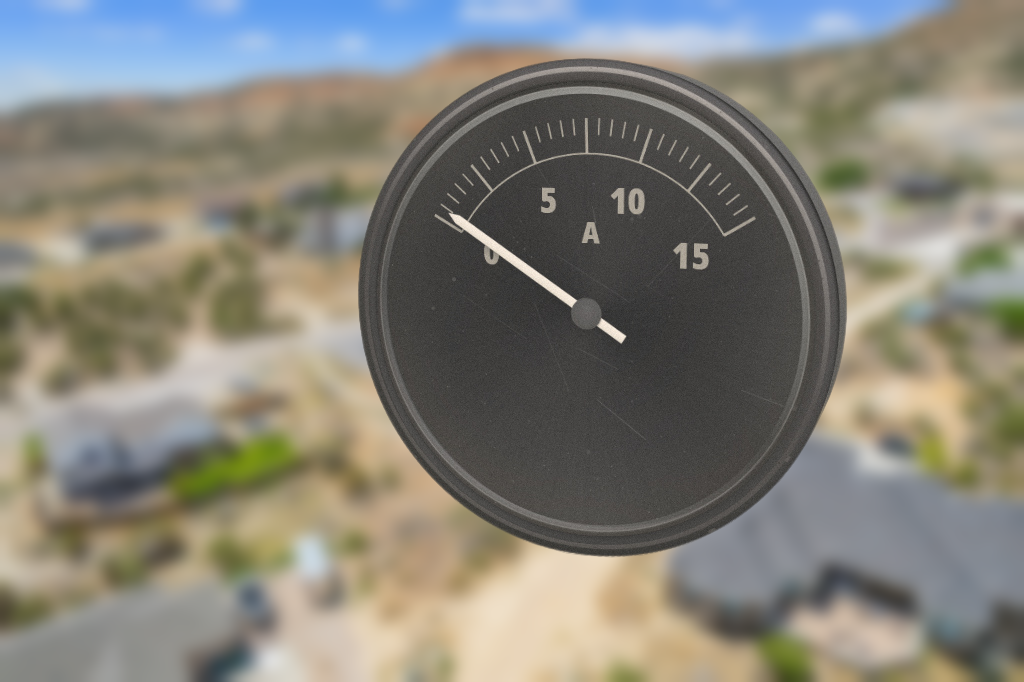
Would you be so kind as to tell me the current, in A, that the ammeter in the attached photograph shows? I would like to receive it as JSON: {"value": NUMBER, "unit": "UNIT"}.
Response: {"value": 0.5, "unit": "A"}
